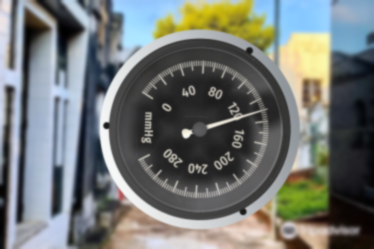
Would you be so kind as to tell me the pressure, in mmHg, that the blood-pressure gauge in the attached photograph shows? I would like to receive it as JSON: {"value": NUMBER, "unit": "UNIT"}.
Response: {"value": 130, "unit": "mmHg"}
